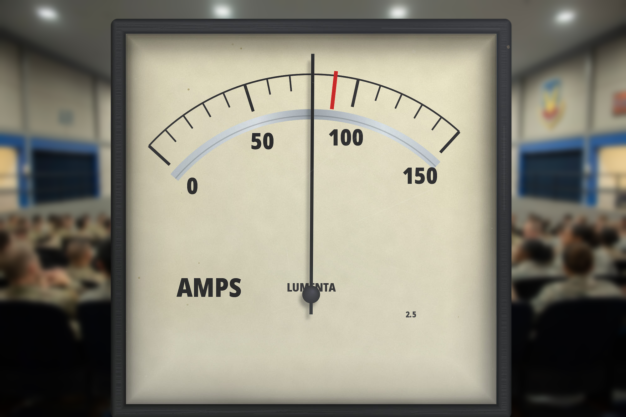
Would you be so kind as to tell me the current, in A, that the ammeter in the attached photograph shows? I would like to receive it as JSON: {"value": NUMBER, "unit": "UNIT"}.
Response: {"value": 80, "unit": "A"}
